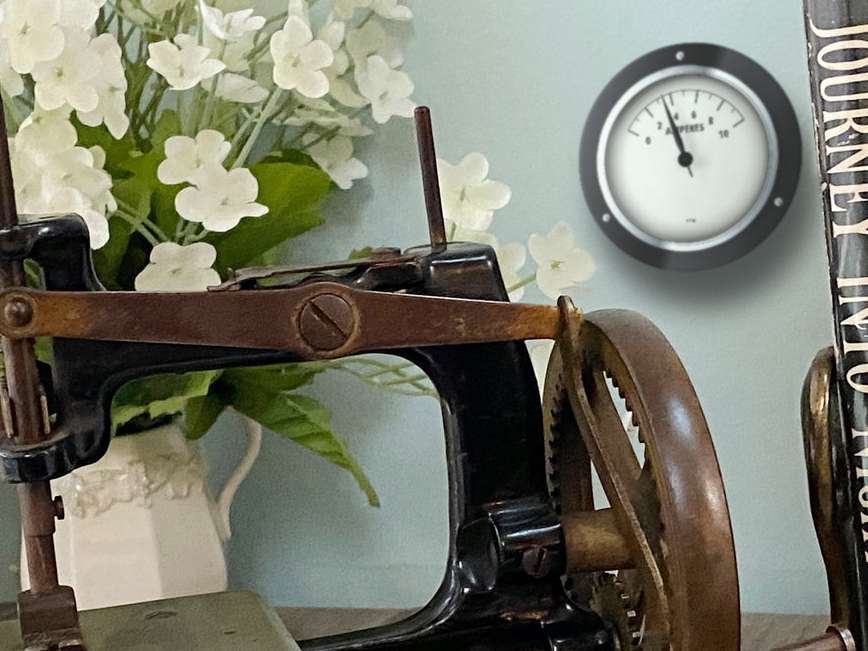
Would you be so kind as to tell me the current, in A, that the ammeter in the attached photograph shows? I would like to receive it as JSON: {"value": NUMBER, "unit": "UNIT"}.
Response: {"value": 3.5, "unit": "A"}
